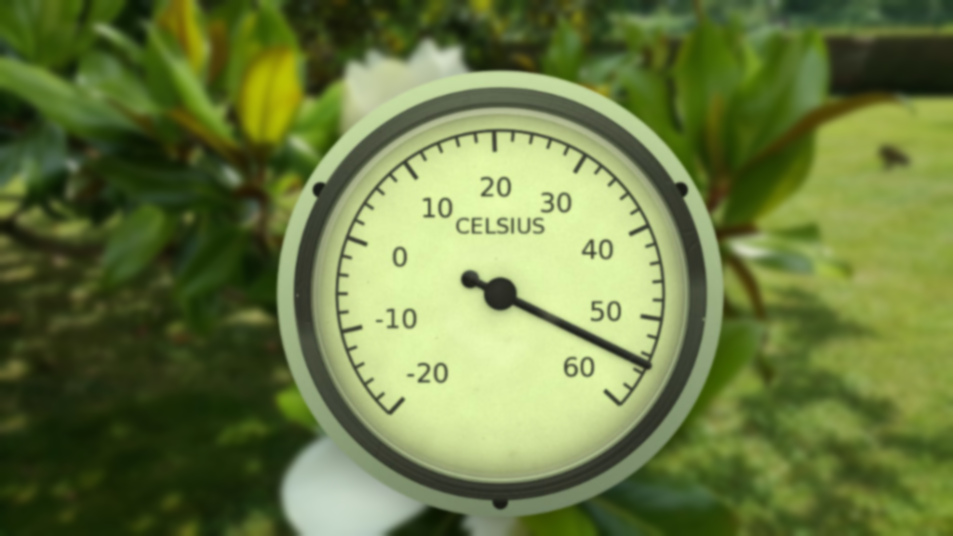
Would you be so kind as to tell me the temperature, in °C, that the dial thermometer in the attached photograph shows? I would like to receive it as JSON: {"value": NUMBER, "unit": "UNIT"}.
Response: {"value": 55, "unit": "°C"}
